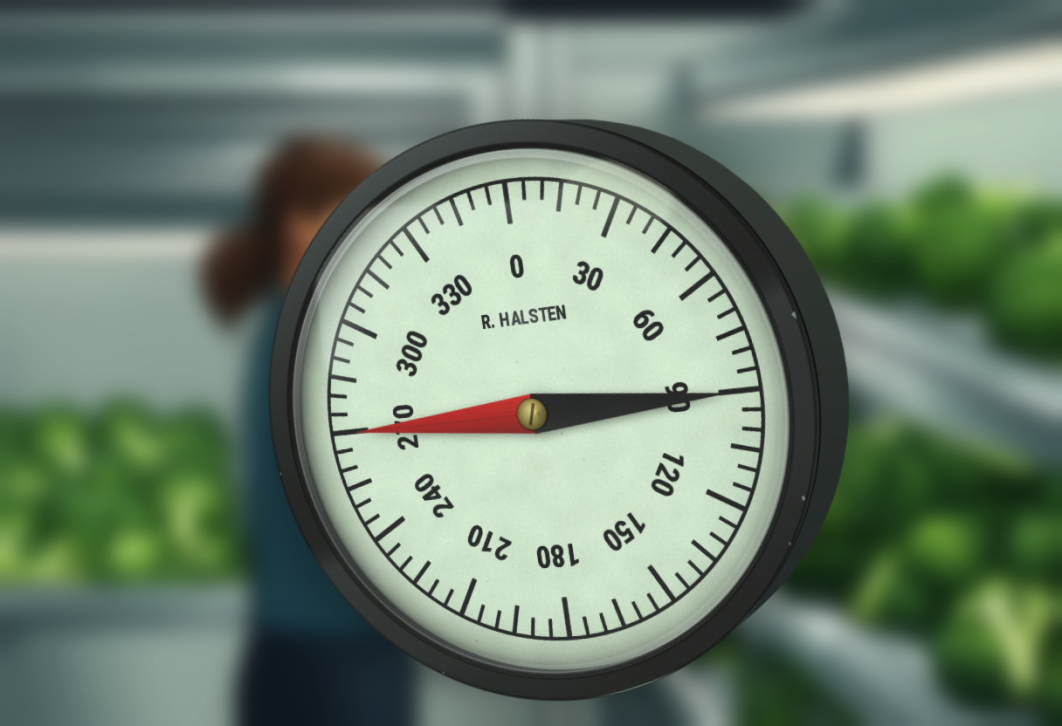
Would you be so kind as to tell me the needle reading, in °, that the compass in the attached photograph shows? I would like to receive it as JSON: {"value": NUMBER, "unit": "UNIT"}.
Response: {"value": 270, "unit": "°"}
